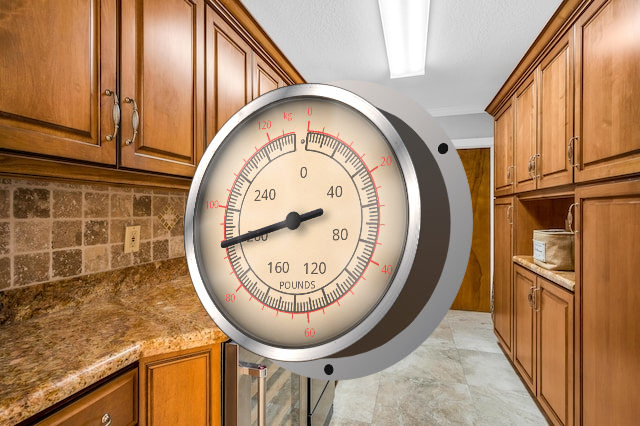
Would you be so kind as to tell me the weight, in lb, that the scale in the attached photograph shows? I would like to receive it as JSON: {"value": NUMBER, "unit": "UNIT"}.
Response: {"value": 200, "unit": "lb"}
